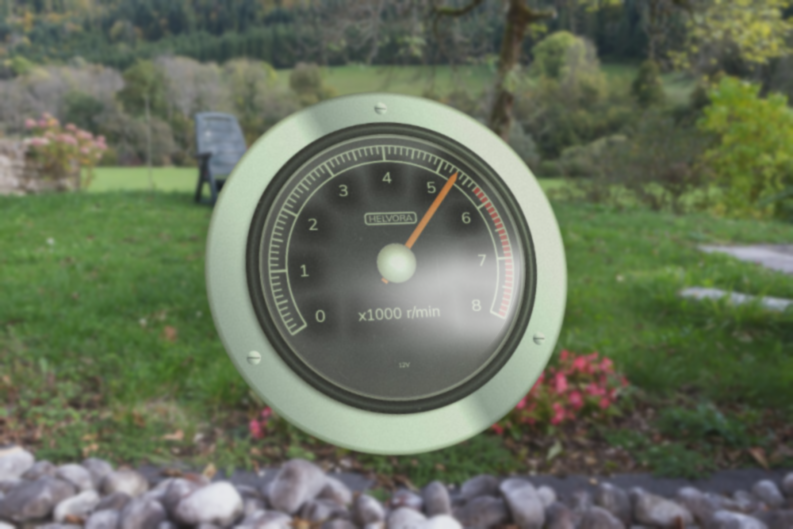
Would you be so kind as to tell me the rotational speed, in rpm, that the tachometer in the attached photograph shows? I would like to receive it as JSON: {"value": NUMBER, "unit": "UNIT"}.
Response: {"value": 5300, "unit": "rpm"}
